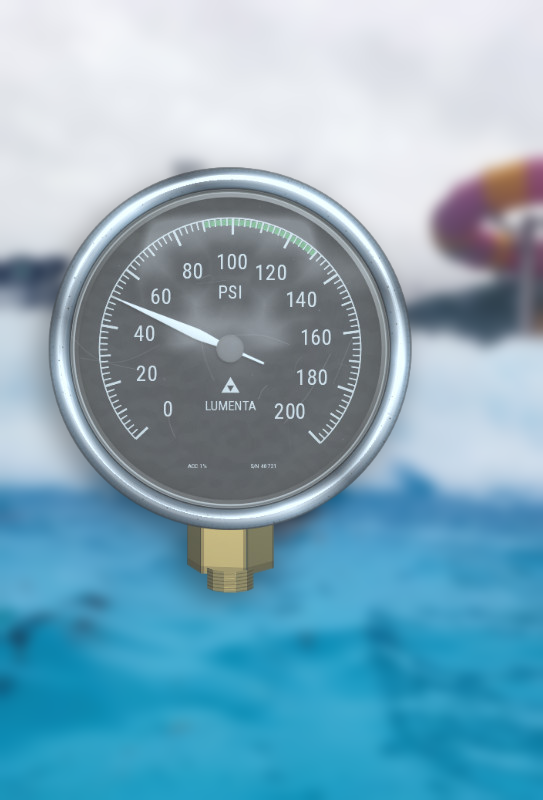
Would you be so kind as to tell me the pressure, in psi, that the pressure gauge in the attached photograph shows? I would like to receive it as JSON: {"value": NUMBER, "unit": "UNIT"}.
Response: {"value": 50, "unit": "psi"}
